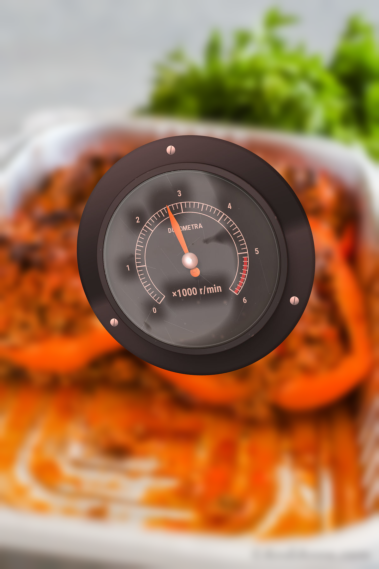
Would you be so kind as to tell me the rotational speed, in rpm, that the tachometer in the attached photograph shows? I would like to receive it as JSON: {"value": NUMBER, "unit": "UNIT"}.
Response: {"value": 2700, "unit": "rpm"}
